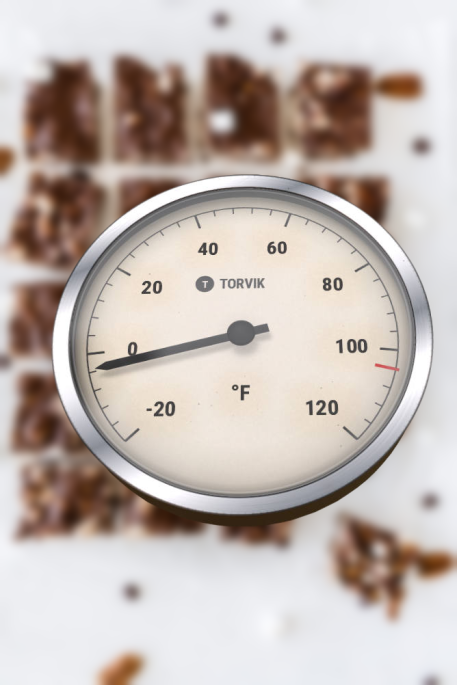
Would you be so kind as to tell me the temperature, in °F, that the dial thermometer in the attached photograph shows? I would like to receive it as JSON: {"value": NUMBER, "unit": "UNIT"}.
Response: {"value": -4, "unit": "°F"}
